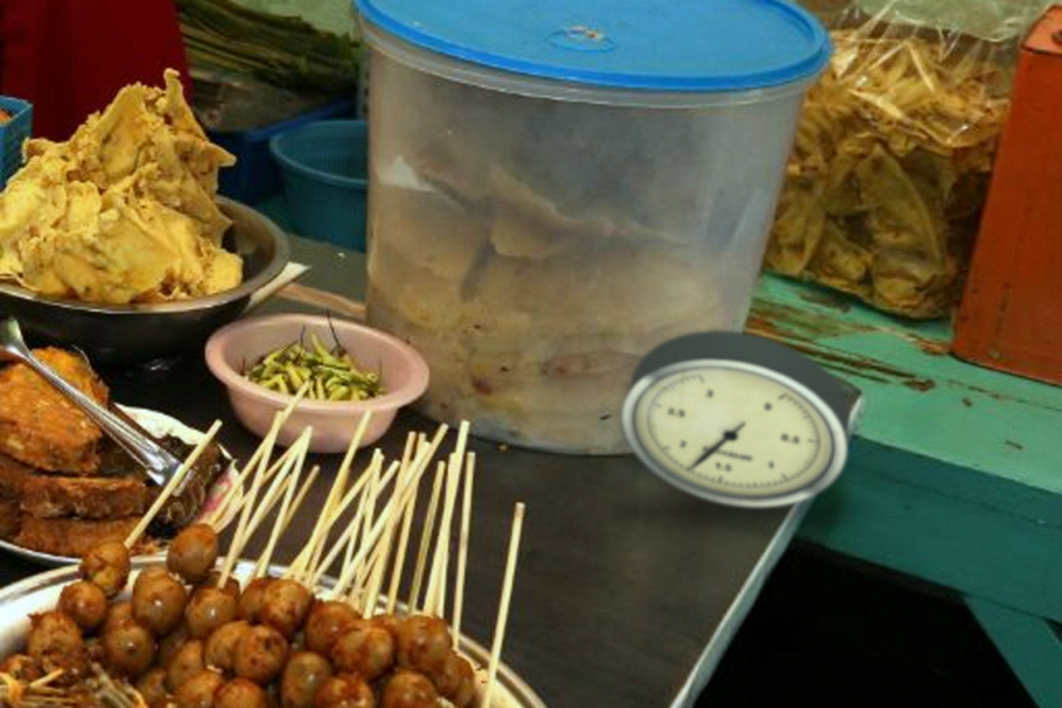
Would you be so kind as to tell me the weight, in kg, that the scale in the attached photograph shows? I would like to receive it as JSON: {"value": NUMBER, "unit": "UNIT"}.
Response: {"value": 1.75, "unit": "kg"}
